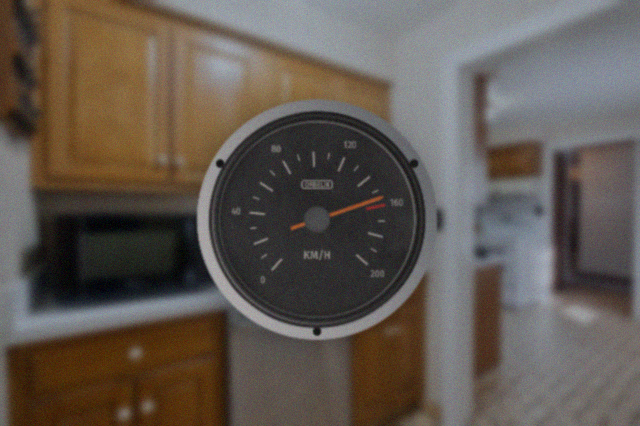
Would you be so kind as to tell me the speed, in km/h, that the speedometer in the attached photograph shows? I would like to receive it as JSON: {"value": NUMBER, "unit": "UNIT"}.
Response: {"value": 155, "unit": "km/h"}
